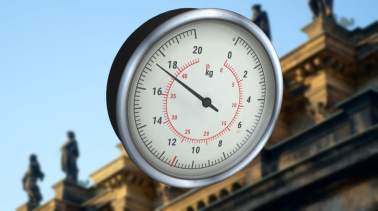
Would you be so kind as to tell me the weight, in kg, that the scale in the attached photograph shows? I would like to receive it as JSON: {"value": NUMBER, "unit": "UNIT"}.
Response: {"value": 17.4, "unit": "kg"}
